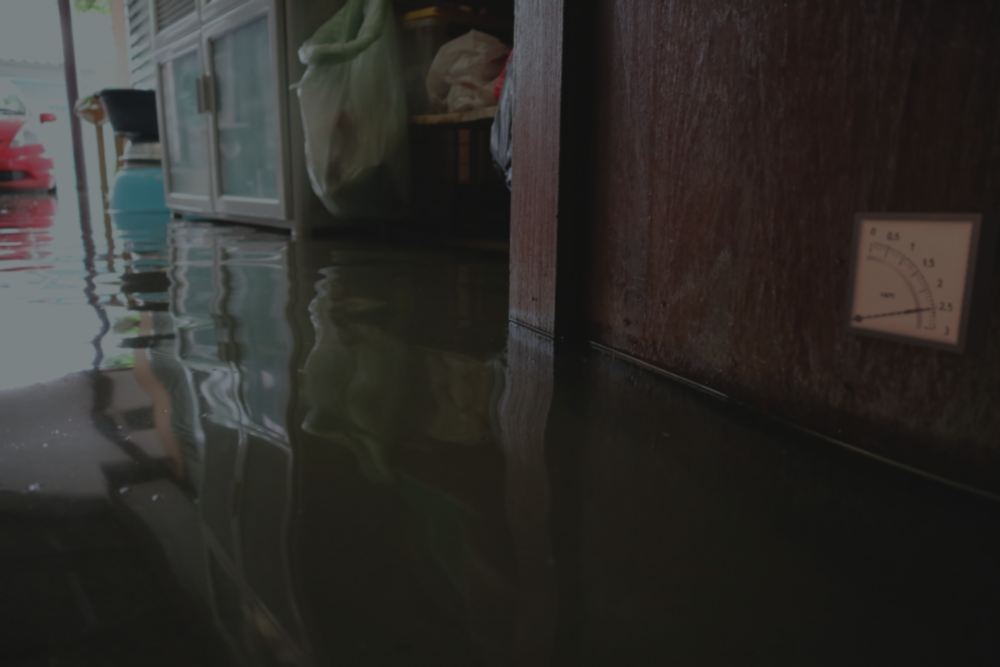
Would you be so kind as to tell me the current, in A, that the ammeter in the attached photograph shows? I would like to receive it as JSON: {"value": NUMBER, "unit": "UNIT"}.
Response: {"value": 2.5, "unit": "A"}
